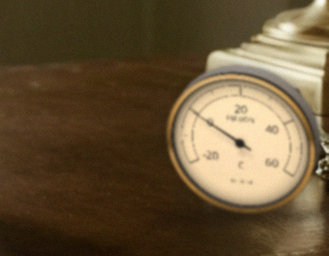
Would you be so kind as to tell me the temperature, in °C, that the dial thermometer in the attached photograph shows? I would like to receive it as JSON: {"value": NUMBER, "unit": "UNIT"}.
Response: {"value": 0, "unit": "°C"}
